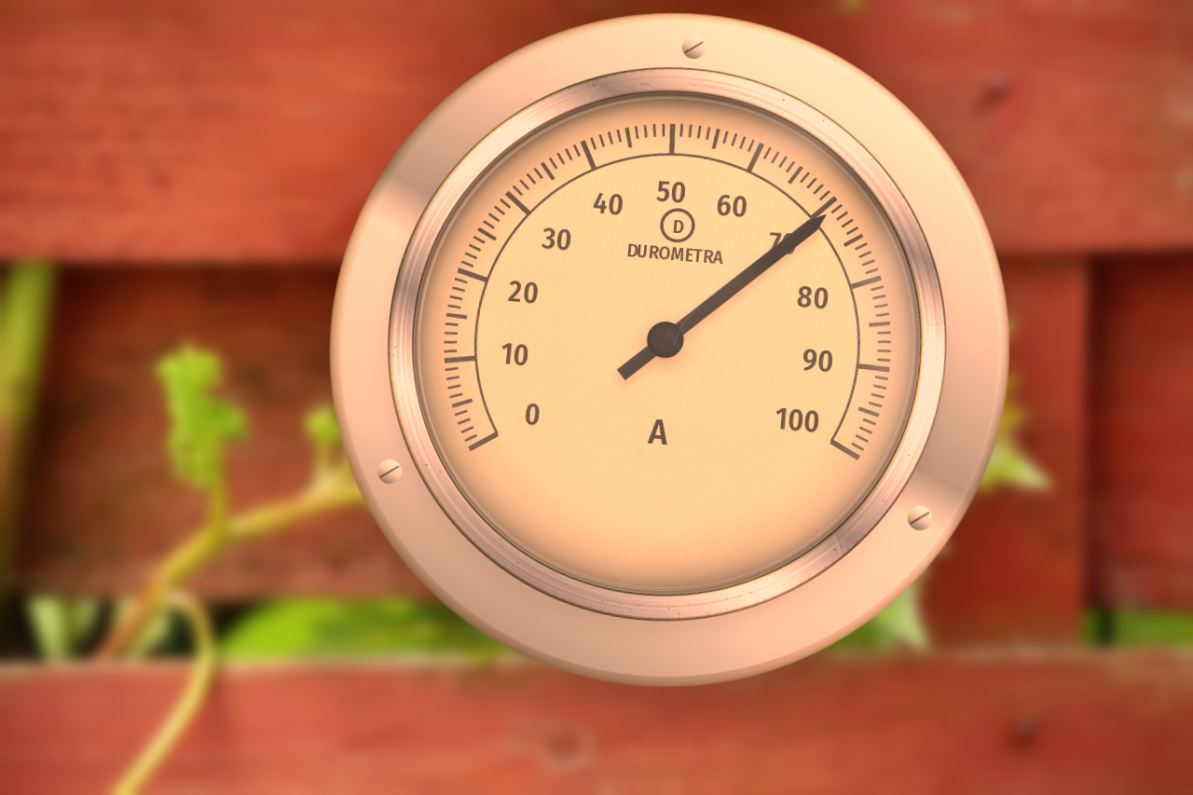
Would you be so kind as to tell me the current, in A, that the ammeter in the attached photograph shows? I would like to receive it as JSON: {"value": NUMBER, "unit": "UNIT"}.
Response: {"value": 71, "unit": "A"}
